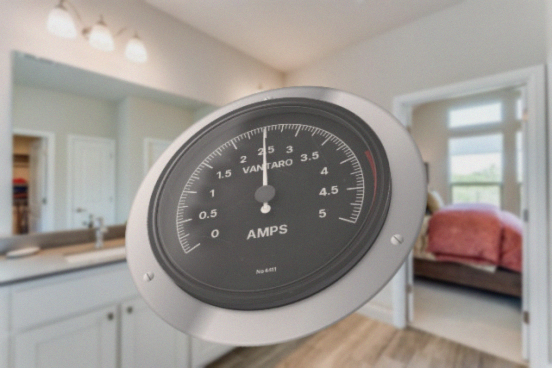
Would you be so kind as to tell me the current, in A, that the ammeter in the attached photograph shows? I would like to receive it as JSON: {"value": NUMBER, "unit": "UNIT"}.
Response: {"value": 2.5, "unit": "A"}
